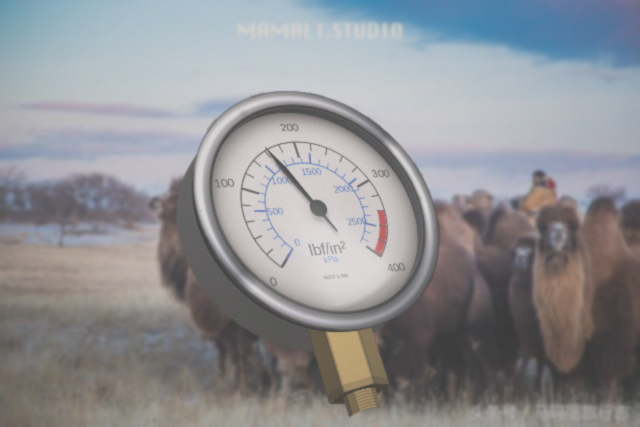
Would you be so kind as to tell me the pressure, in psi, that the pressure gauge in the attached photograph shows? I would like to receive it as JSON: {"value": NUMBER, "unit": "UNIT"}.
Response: {"value": 160, "unit": "psi"}
